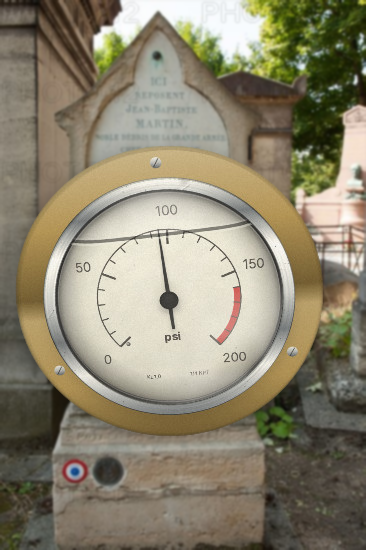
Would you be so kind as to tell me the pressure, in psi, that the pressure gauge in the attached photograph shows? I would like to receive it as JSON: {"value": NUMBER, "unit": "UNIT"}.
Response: {"value": 95, "unit": "psi"}
